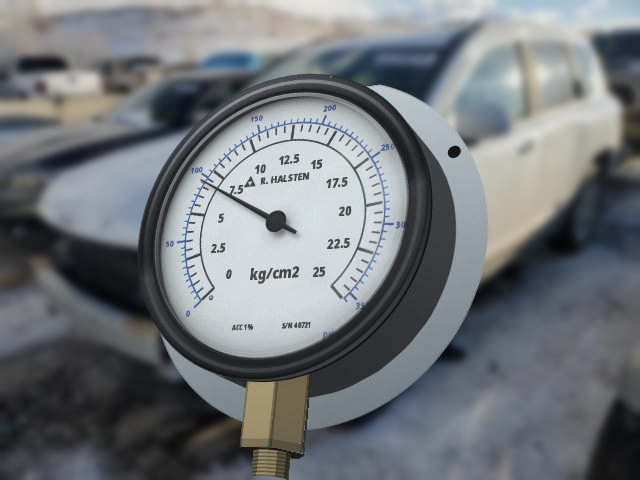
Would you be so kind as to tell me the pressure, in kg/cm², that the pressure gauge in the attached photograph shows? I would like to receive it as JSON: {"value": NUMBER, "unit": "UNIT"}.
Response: {"value": 6.75, "unit": "kg/cm²"}
